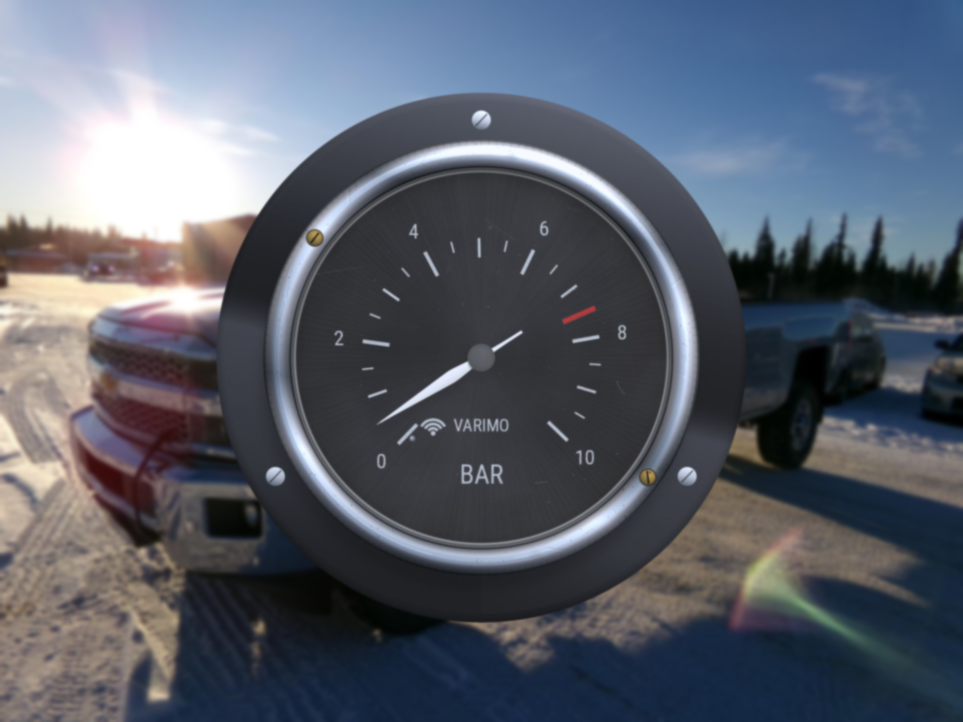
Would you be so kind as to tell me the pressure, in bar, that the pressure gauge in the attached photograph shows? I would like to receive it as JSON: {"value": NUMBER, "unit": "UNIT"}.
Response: {"value": 0.5, "unit": "bar"}
